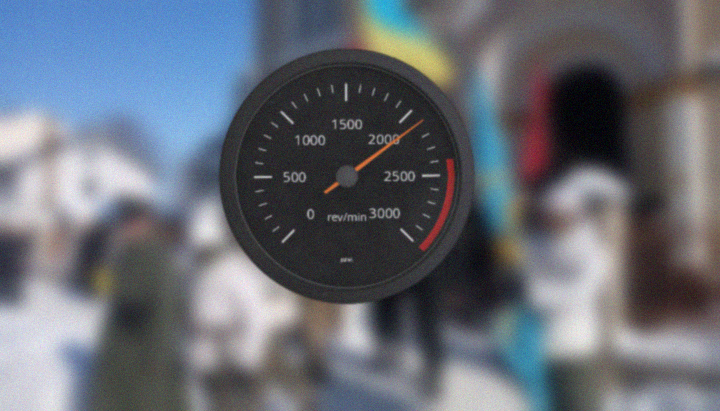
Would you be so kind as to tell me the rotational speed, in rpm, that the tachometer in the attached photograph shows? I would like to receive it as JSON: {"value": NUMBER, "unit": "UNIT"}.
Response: {"value": 2100, "unit": "rpm"}
